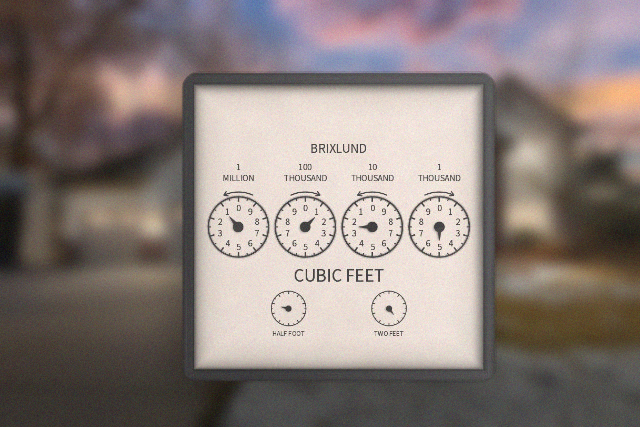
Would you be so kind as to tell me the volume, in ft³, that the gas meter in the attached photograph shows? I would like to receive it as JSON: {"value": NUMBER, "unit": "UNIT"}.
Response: {"value": 112500, "unit": "ft³"}
